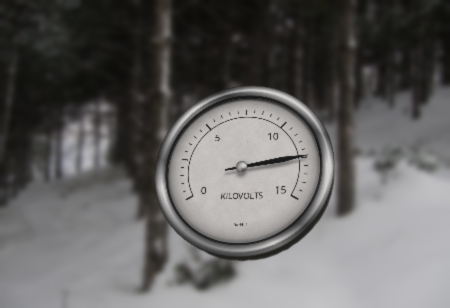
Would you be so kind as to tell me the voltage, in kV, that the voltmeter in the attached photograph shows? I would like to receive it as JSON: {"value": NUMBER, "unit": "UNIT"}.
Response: {"value": 12.5, "unit": "kV"}
